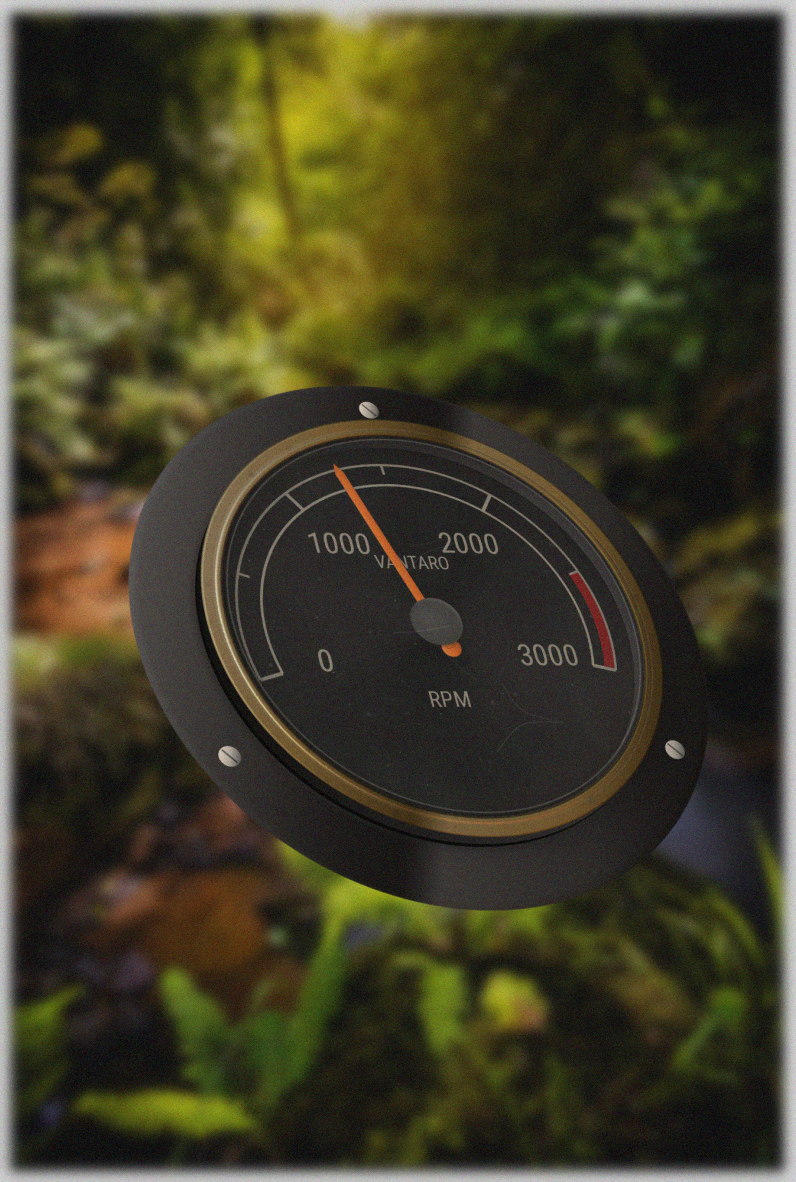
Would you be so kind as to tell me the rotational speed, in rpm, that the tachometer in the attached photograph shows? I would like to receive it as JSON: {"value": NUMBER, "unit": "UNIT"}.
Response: {"value": 1250, "unit": "rpm"}
